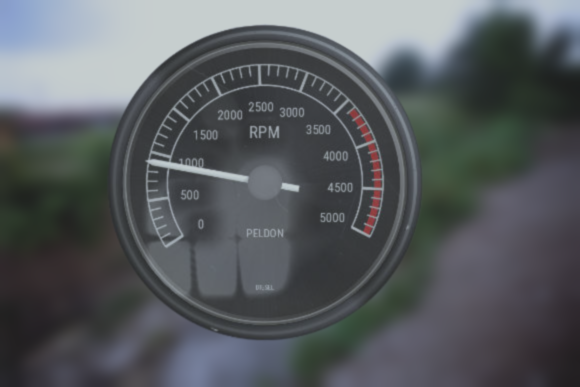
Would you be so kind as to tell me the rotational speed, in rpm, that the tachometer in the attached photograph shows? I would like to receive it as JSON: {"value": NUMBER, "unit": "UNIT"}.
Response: {"value": 900, "unit": "rpm"}
